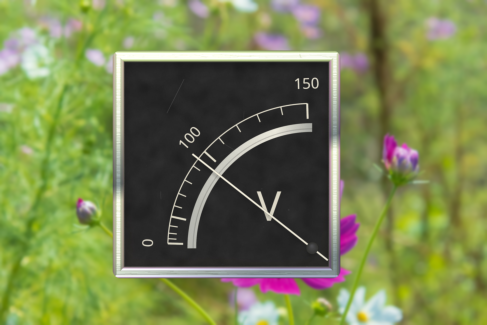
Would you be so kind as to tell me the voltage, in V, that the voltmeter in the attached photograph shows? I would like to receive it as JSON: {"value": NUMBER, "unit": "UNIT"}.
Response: {"value": 95, "unit": "V"}
